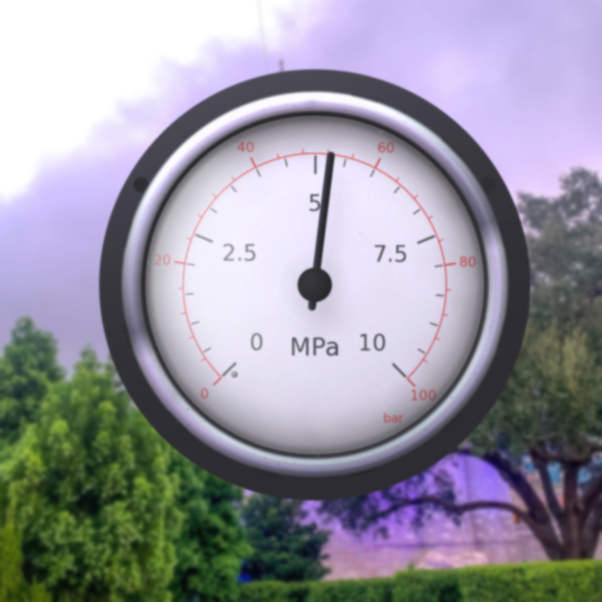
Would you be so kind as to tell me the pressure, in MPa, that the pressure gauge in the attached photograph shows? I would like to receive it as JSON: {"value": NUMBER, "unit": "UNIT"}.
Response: {"value": 5.25, "unit": "MPa"}
